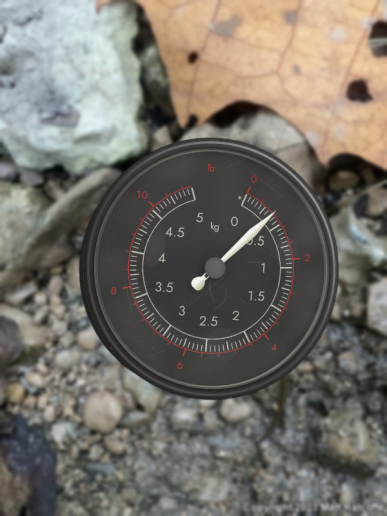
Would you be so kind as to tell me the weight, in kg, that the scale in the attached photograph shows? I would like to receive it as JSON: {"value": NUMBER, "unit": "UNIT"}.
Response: {"value": 0.35, "unit": "kg"}
